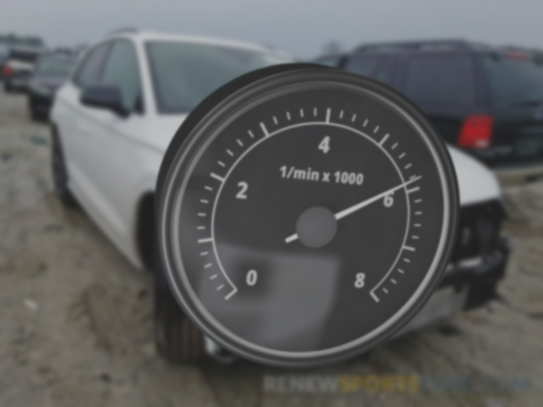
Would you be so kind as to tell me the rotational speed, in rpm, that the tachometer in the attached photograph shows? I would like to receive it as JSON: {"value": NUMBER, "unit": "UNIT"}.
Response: {"value": 5800, "unit": "rpm"}
